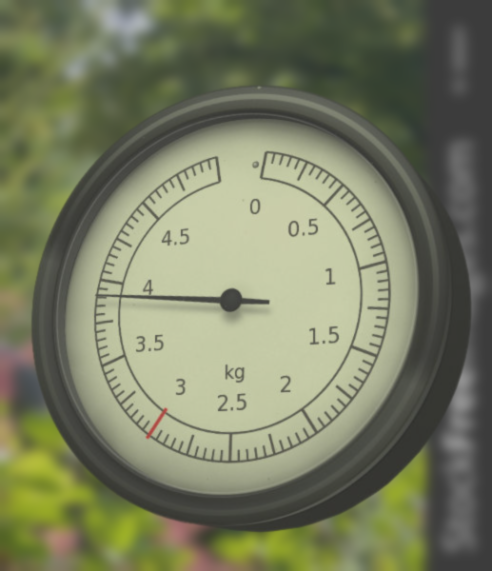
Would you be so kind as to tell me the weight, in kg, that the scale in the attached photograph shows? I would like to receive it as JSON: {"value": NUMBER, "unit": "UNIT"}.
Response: {"value": 3.9, "unit": "kg"}
